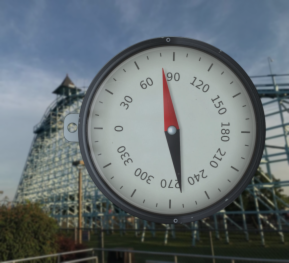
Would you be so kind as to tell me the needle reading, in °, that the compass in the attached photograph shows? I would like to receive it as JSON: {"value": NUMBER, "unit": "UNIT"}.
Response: {"value": 80, "unit": "°"}
